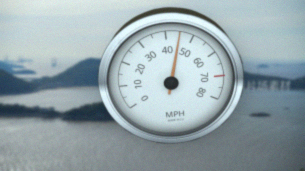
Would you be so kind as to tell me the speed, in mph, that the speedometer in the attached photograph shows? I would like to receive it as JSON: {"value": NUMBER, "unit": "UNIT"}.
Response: {"value": 45, "unit": "mph"}
